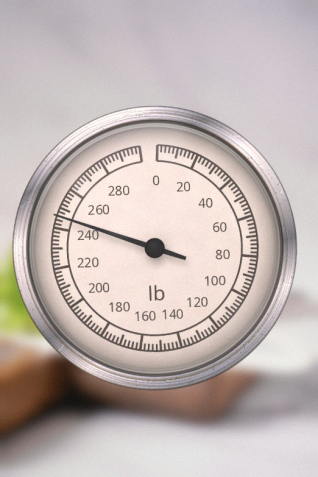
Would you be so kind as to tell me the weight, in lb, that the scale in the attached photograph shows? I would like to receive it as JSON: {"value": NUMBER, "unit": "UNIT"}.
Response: {"value": 246, "unit": "lb"}
